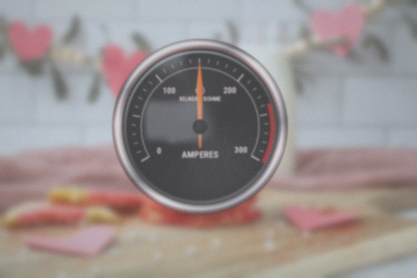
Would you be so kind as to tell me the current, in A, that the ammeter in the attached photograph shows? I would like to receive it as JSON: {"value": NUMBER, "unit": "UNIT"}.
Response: {"value": 150, "unit": "A"}
